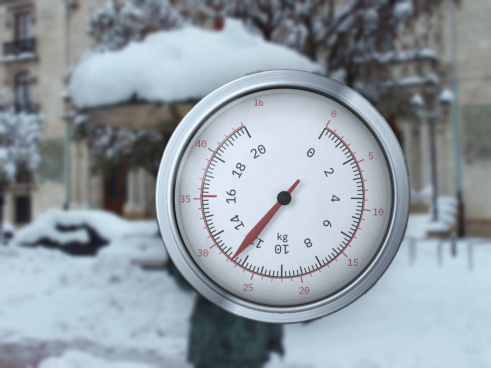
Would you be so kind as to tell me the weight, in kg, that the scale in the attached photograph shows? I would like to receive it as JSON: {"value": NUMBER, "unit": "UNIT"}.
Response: {"value": 12.6, "unit": "kg"}
